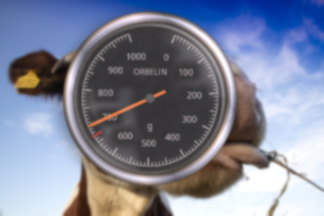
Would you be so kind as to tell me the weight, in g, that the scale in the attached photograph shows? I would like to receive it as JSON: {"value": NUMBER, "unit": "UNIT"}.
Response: {"value": 700, "unit": "g"}
